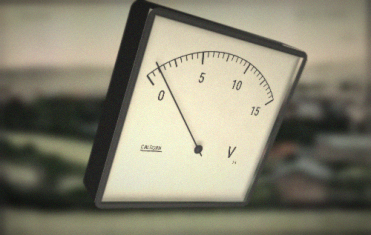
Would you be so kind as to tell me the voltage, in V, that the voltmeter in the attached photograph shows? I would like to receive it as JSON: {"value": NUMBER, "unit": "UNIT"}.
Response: {"value": 1, "unit": "V"}
